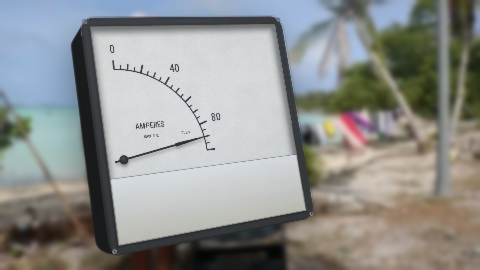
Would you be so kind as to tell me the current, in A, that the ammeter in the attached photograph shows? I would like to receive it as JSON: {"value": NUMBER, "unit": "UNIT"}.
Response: {"value": 90, "unit": "A"}
